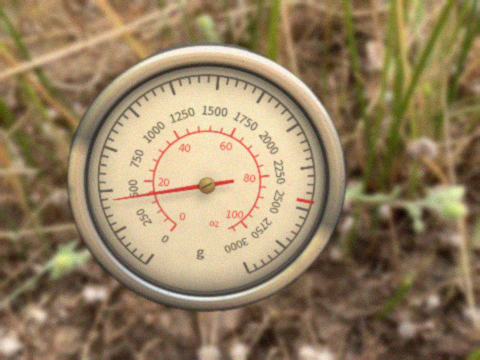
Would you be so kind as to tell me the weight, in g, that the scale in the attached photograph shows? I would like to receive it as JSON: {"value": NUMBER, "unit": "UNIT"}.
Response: {"value": 450, "unit": "g"}
